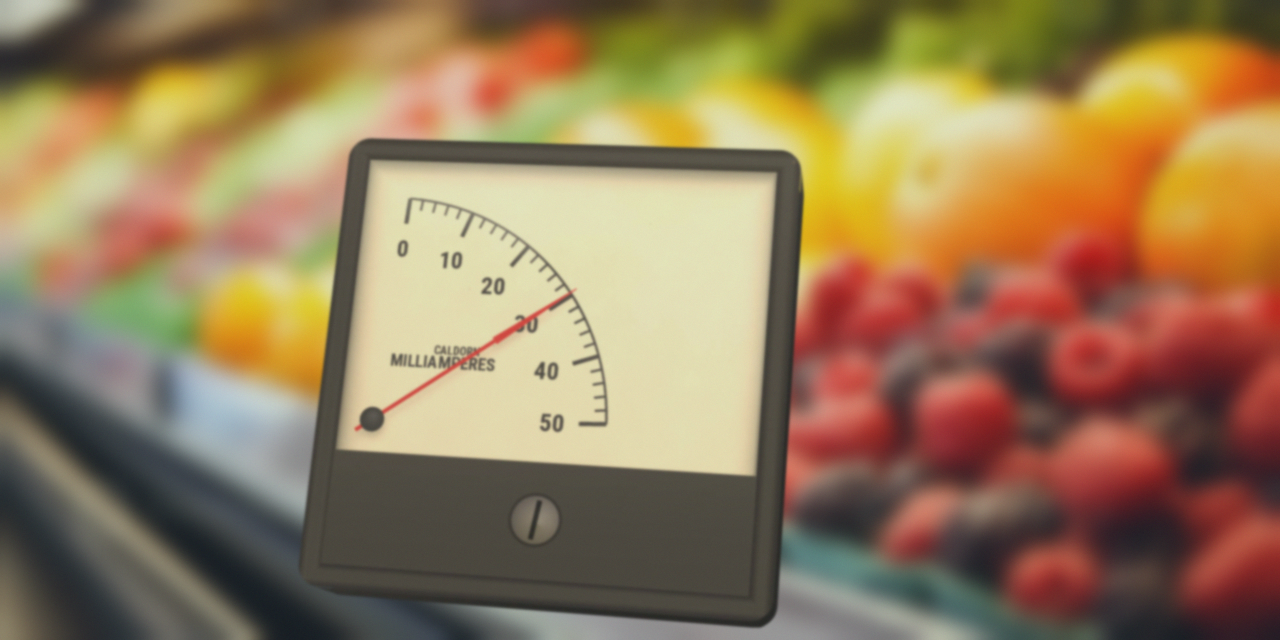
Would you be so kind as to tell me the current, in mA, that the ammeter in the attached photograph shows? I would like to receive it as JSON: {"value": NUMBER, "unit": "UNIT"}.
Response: {"value": 30, "unit": "mA"}
